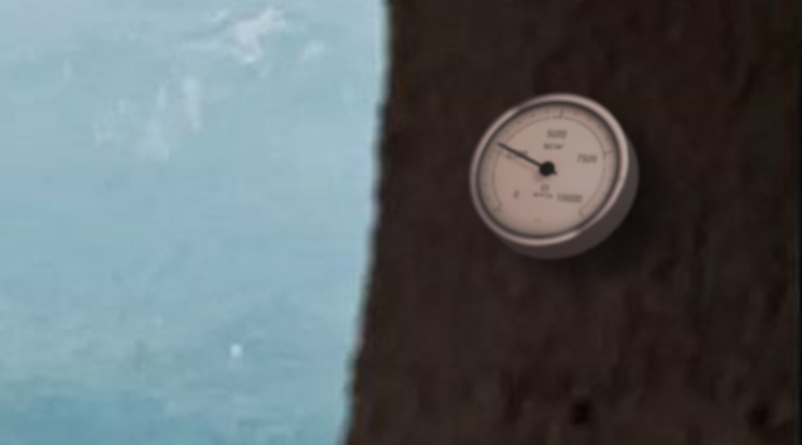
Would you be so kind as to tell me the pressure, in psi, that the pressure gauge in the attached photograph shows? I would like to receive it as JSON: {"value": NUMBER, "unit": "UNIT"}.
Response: {"value": 2500, "unit": "psi"}
